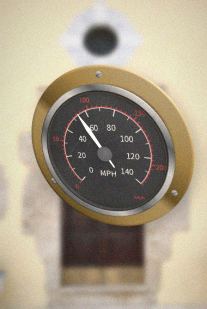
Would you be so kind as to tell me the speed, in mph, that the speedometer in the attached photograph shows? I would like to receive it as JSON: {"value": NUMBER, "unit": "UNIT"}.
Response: {"value": 55, "unit": "mph"}
